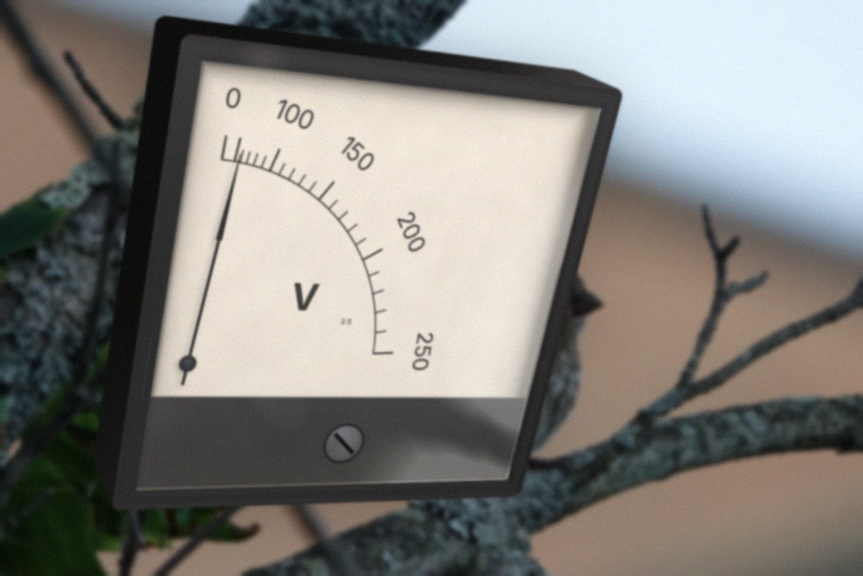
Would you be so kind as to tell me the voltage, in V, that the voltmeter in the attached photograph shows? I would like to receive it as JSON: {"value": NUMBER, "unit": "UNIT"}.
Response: {"value": 50, "unit": "V"}
